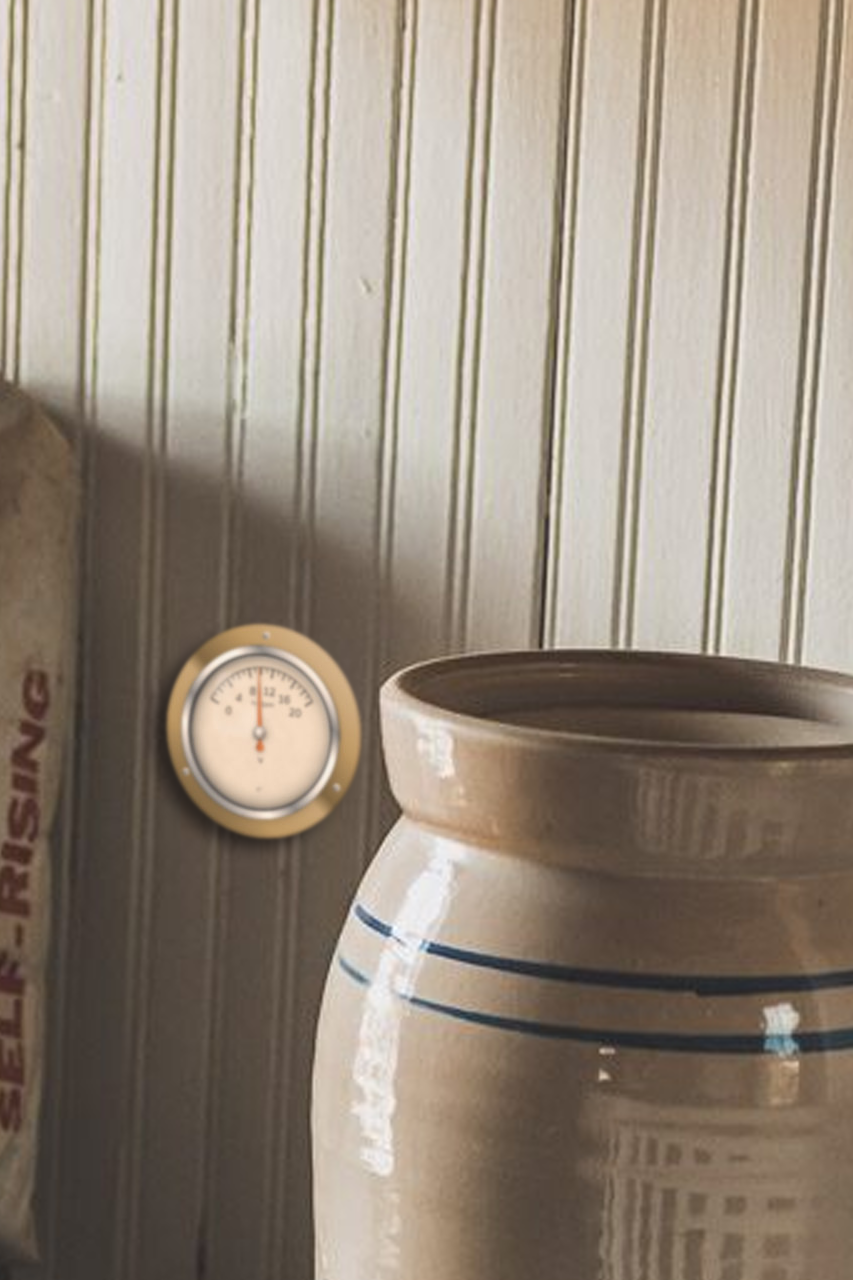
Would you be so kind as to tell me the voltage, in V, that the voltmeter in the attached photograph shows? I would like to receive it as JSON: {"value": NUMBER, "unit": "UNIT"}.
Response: {"value": 10, "unit": "V"}
